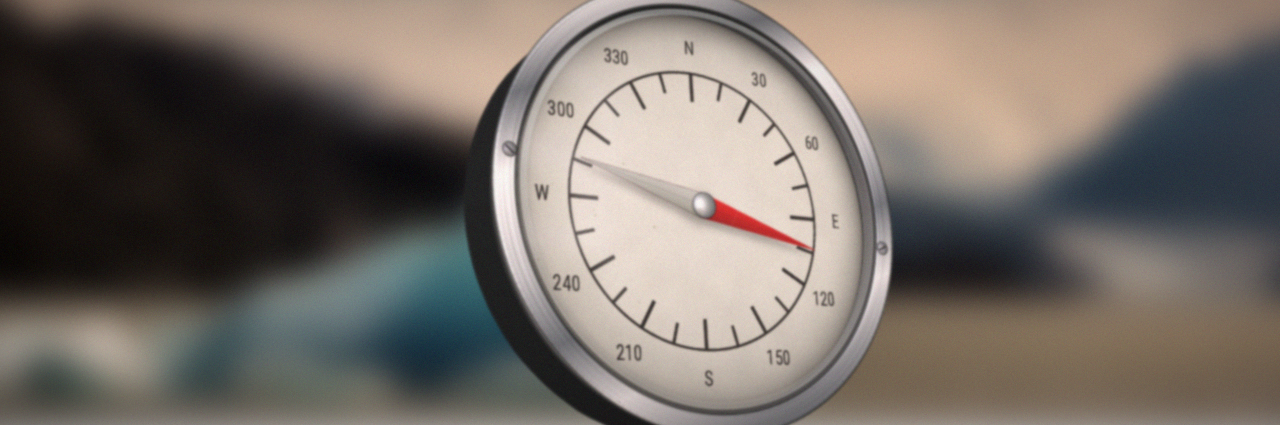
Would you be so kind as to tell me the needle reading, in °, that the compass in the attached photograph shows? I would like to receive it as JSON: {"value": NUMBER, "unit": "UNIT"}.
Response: {"value": 105, "unit": "°"}
